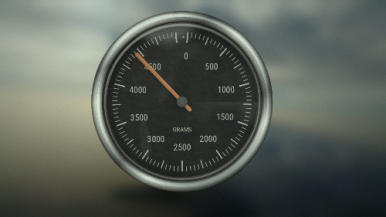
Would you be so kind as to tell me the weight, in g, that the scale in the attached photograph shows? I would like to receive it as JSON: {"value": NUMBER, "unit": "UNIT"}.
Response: {"value": 4450, "unit": "g"}
